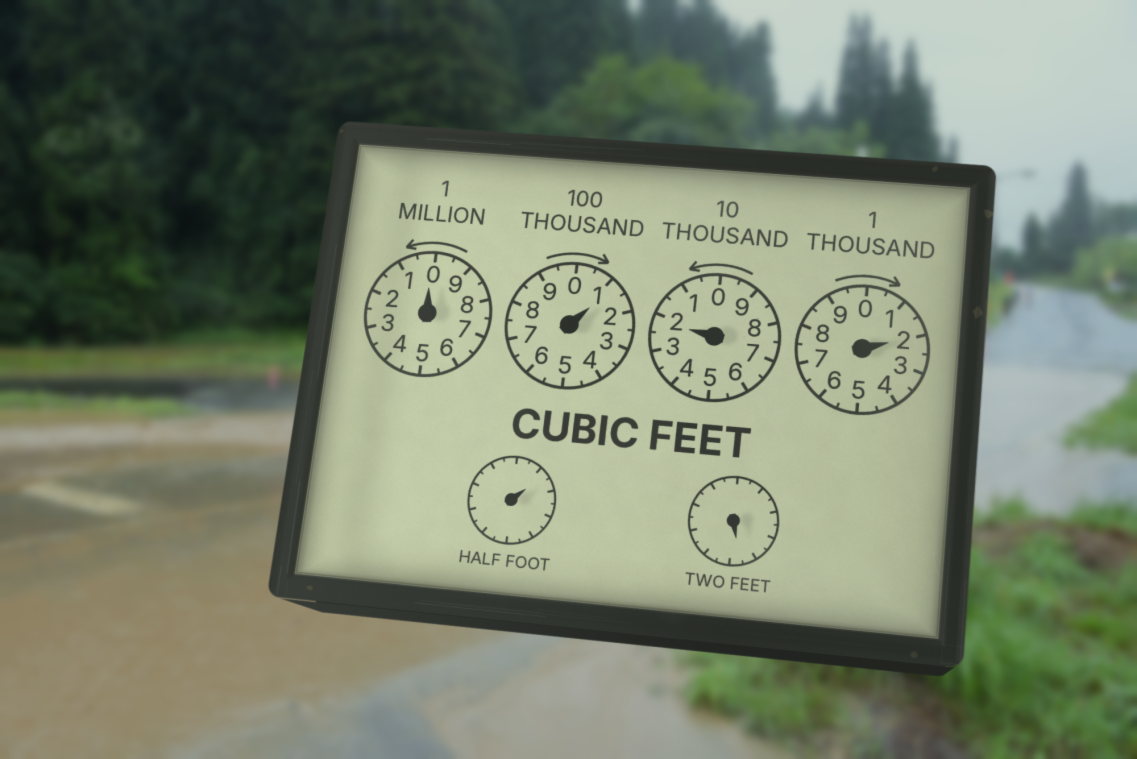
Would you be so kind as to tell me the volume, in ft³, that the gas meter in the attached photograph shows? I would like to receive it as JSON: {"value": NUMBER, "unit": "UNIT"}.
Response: {"value": 12200, "unit": "ft³"}
